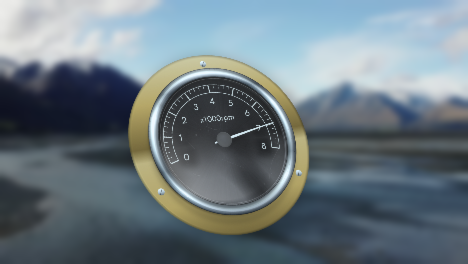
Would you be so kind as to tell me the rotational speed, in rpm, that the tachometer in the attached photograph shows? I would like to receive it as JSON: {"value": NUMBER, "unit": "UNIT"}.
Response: {"value": 7000, "unit": "rpm"}
